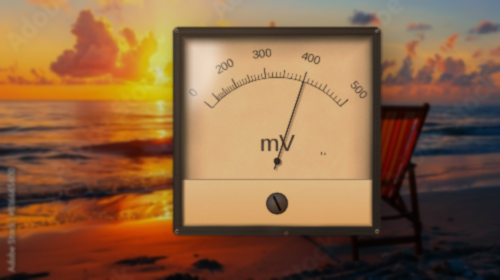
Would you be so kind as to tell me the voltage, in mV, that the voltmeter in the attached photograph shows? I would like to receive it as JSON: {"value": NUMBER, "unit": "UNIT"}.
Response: {"value": 400, "unit": "mV"}
